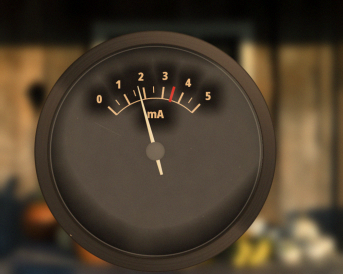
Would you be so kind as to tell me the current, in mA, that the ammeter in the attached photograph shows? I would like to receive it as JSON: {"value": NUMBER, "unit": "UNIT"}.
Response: {"value": 1.75, "unit": "mA"}
